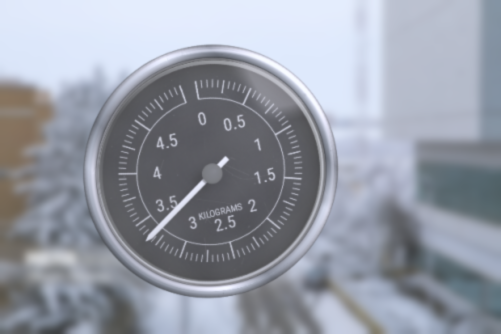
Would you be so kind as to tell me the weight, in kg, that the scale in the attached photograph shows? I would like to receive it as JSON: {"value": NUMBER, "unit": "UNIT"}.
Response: {"value": 3.35, "unit": "kg"}
